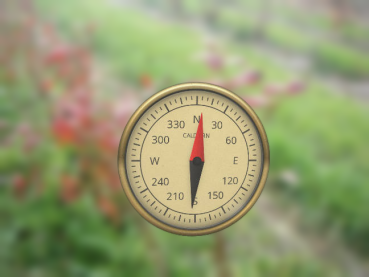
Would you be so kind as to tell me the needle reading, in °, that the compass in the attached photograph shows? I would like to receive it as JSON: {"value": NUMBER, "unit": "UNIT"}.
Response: {"value": 5, "unit": "°"}
